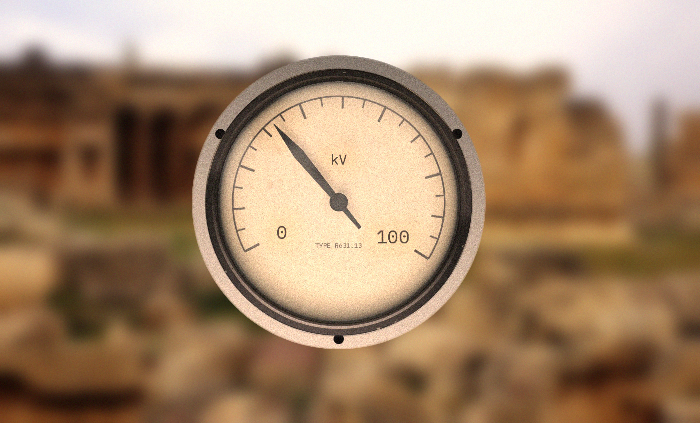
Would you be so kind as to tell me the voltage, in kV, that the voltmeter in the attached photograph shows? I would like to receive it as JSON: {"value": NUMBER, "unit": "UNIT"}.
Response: {"value": 32.5, "unit": "kV"}
